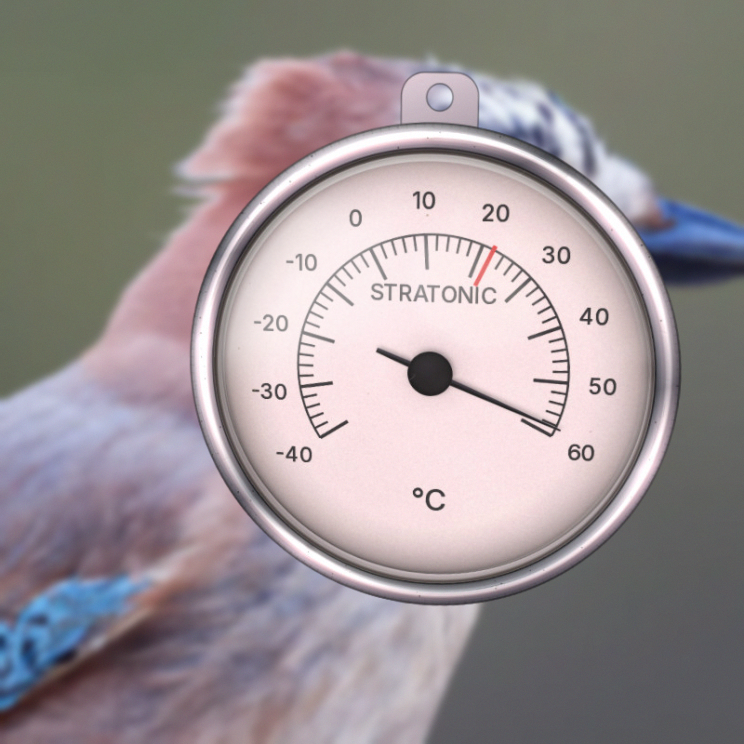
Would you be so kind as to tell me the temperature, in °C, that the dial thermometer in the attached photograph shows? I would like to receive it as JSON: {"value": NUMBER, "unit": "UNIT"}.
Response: {"value": 58, "unit": "°C"}
